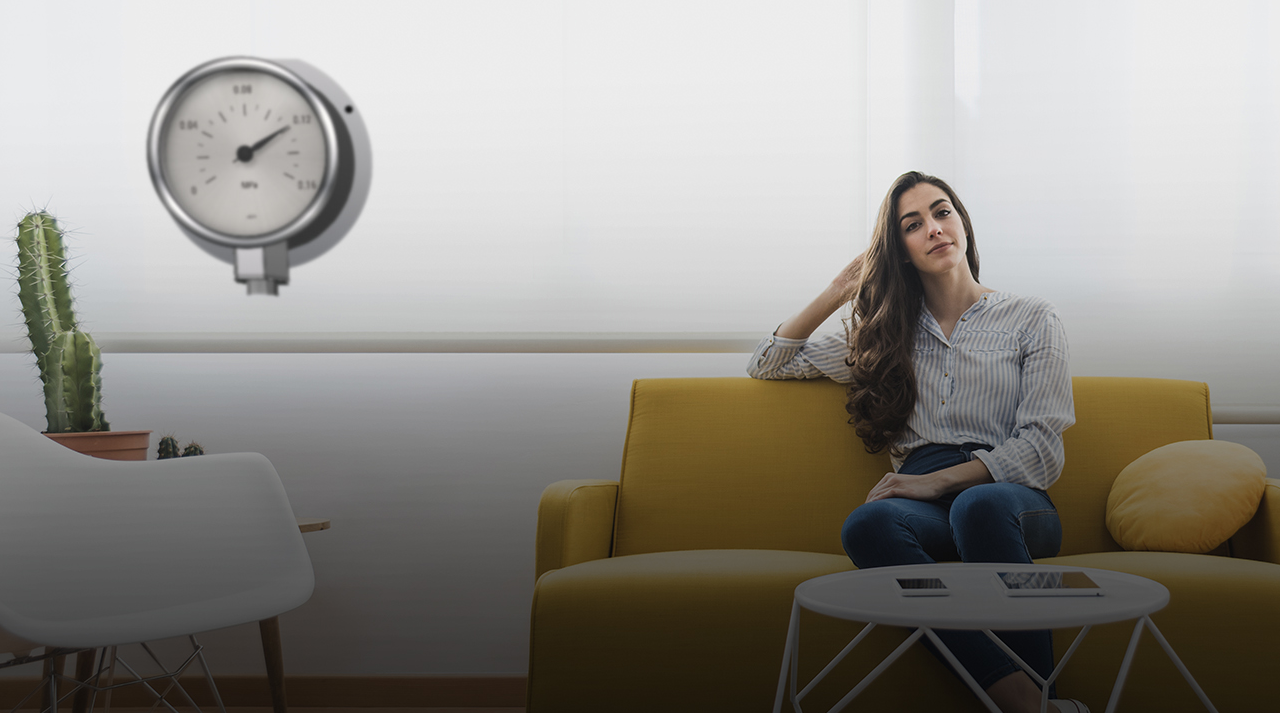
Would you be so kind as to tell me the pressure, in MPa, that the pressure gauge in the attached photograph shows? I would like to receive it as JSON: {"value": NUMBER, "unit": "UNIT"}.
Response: {"value": 0.12, "unit": "MPa"}
